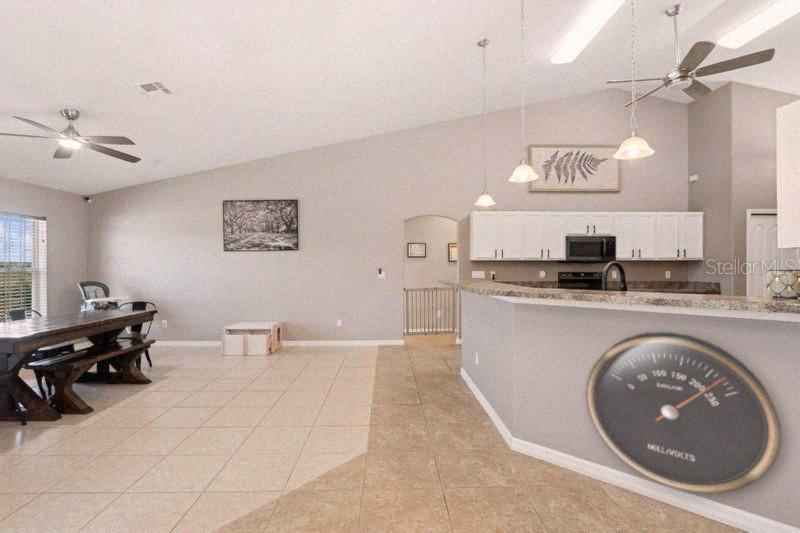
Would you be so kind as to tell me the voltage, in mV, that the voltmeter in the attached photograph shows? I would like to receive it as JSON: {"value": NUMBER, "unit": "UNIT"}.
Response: {"value": 220, "unit": "mV"}
